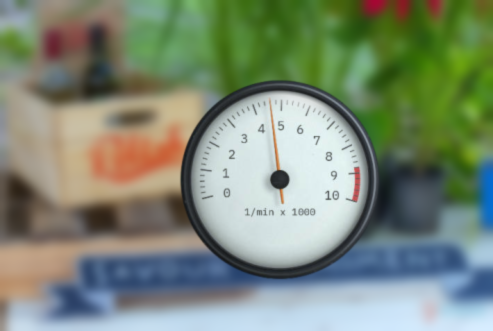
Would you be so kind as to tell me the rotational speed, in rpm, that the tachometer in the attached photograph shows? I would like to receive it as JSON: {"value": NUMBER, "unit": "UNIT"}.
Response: {"value": 4600, "unit": "rpm"}
